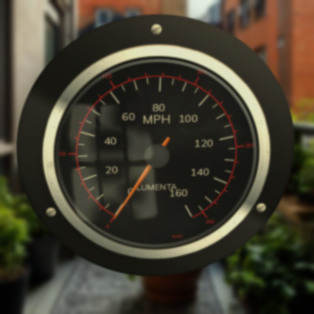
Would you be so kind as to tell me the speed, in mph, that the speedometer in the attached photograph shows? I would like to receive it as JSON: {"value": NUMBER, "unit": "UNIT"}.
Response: {"value": 0, "unit": "mph"}
